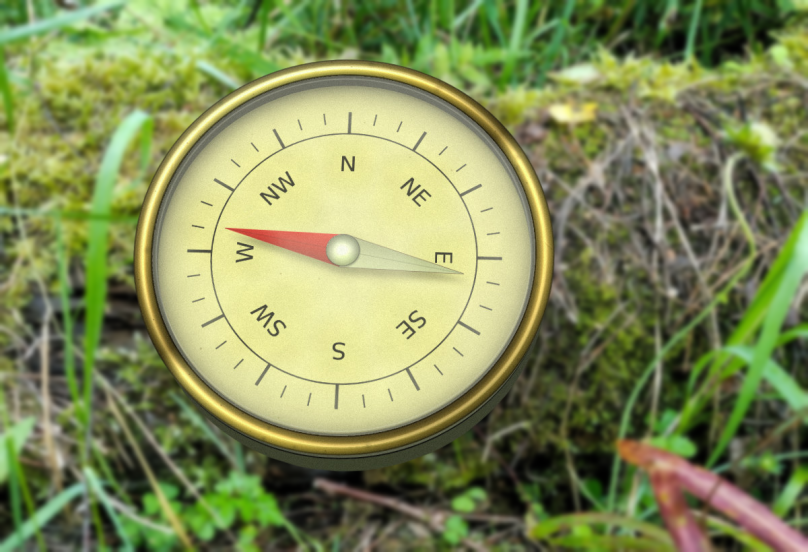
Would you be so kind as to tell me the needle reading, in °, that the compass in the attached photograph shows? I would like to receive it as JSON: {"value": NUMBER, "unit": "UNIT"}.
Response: {"value": 280, "unit": "°"}
